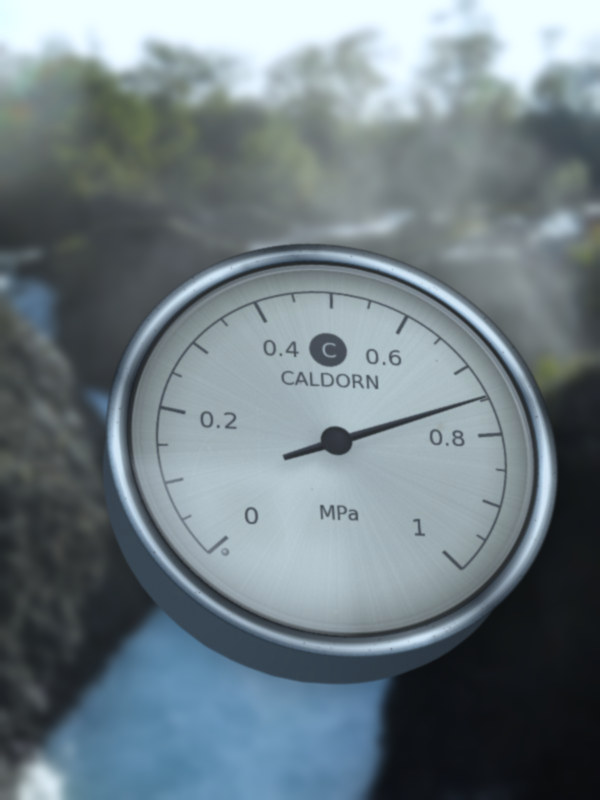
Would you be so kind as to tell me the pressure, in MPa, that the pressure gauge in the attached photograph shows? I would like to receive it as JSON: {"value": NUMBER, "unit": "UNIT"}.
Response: {"value": 0.75, "unit": "MPa"}
